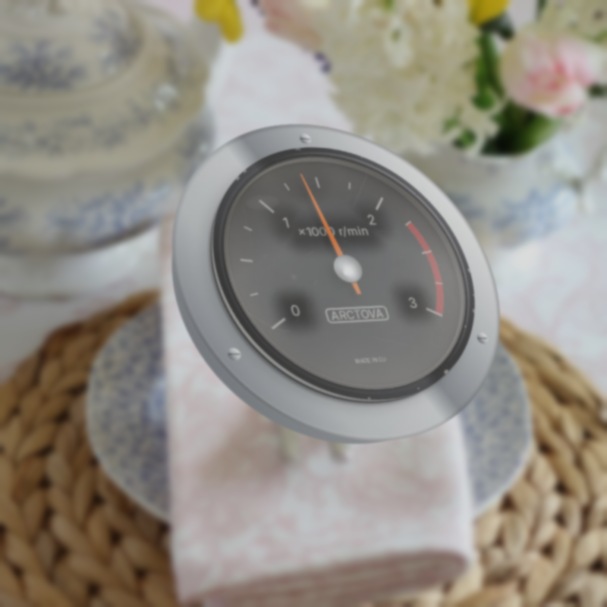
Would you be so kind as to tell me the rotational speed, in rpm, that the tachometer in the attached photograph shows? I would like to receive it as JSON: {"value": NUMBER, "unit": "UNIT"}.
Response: {"value": 1375, "unit": "rpm"}
